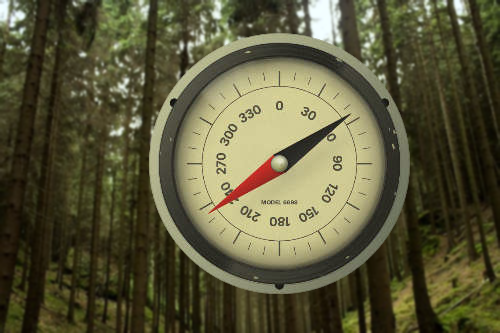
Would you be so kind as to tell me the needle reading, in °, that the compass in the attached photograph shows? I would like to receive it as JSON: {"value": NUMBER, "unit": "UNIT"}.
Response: {"value": 235, "unit": "°"}
